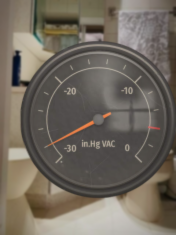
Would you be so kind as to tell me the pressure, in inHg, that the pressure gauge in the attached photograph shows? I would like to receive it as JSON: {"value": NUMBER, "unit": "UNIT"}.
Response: {"value": -28, "unit": "inHg"}
